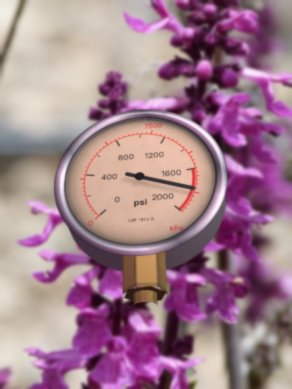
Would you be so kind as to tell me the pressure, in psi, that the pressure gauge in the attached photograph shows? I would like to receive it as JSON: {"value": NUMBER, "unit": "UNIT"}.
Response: {"value": 1800, "unit": "psi"}
